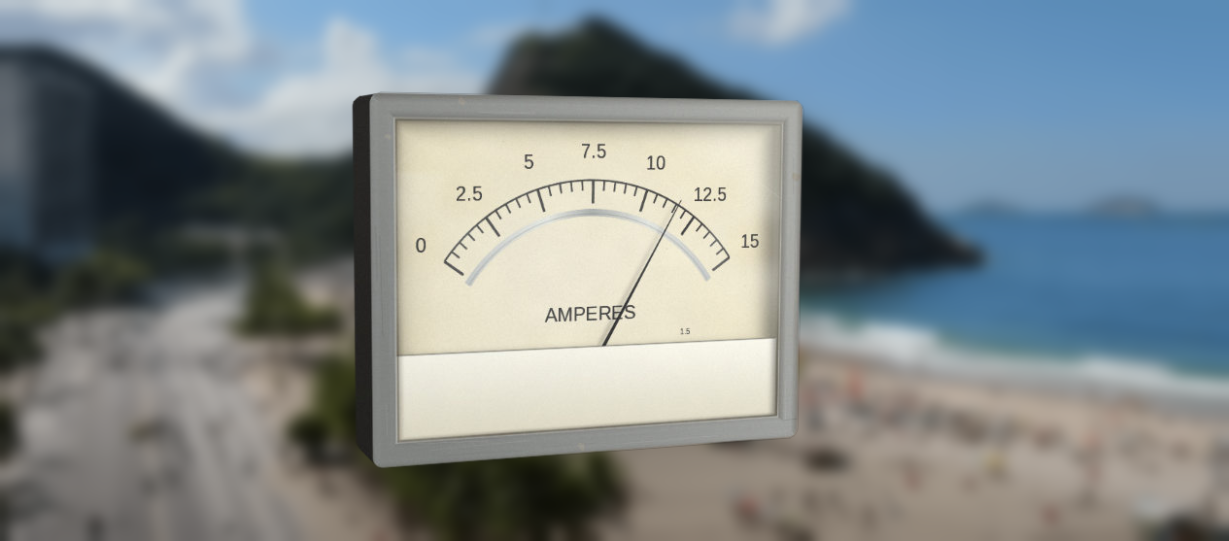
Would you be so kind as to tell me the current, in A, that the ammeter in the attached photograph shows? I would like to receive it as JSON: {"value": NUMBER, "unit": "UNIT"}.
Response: {"value": 11.5, "unit": "A"}
